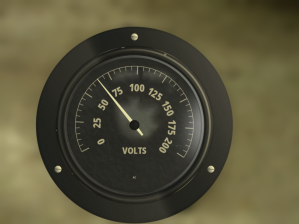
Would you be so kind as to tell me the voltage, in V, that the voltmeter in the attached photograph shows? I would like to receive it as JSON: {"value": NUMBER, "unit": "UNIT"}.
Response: {"value": 65, "unit": "V"}
